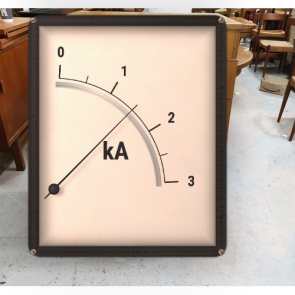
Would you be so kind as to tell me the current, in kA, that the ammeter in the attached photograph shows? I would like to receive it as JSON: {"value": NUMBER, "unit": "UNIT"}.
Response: {"value": 1.5, "unit": "kA"}
